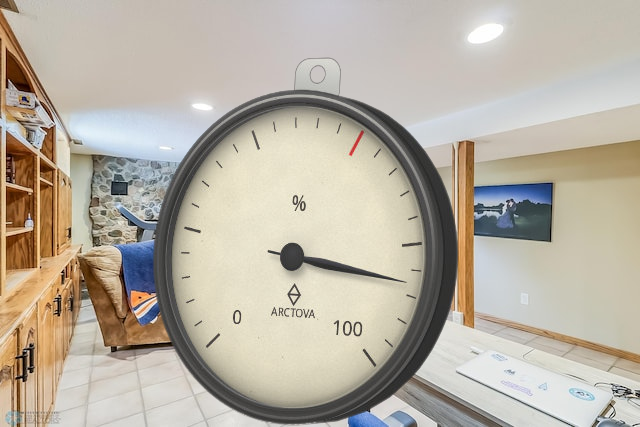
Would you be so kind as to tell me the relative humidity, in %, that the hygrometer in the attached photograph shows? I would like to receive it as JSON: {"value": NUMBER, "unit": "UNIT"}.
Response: {"value": 86, "unit": "%"}
